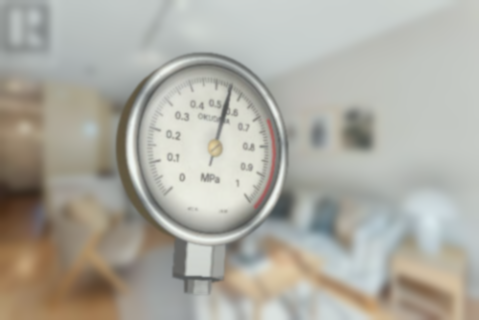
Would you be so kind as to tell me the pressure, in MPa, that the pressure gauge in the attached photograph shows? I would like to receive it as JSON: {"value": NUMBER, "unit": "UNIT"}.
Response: {"value": 0.55, "unit": "MPa"}
